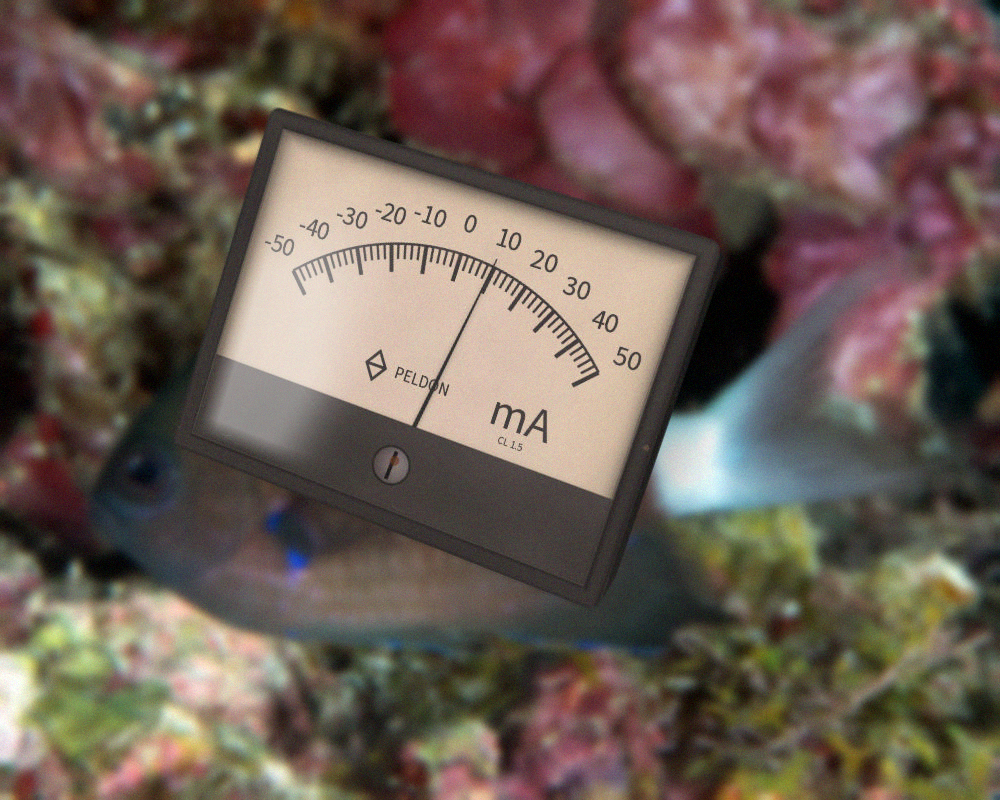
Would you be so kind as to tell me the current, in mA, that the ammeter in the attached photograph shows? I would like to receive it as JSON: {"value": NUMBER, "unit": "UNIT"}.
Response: {"value": 10, "unit": "mA"}
